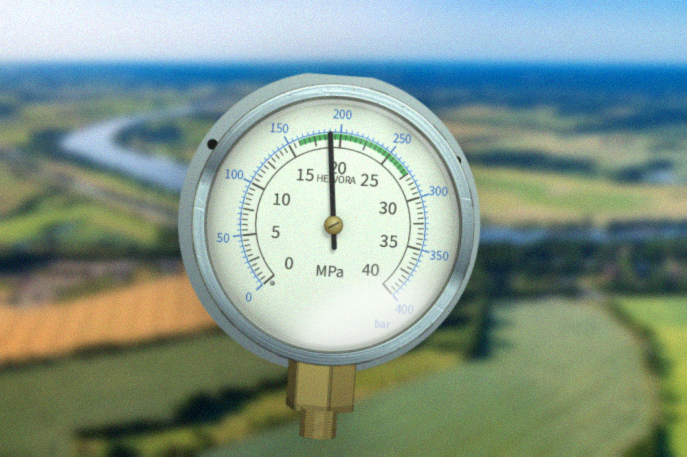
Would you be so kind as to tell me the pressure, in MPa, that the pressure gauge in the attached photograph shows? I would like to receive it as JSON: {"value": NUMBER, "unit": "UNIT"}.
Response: {"value": 19, "unit": "MPa"}
